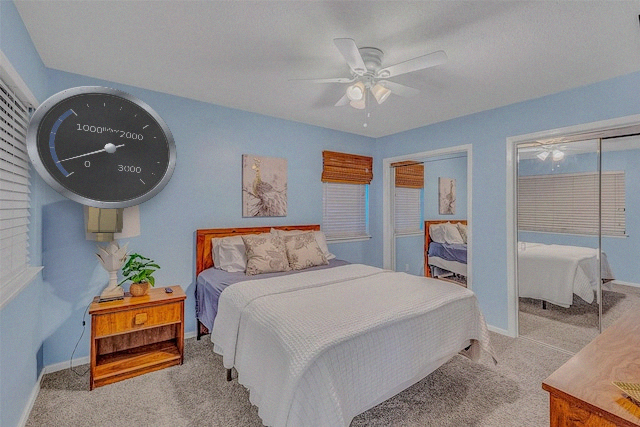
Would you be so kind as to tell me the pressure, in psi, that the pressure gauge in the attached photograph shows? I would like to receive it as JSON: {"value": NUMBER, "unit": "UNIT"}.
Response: {"value": 200, "unit": "psi"}
